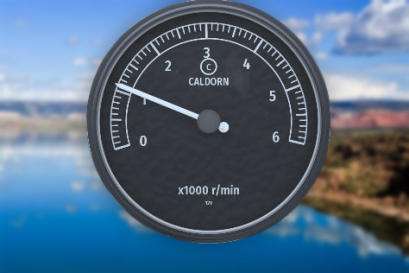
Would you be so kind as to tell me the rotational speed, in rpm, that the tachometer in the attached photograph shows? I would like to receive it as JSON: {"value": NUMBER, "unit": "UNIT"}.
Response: {"value": 1100, "unit": "rpm"}
